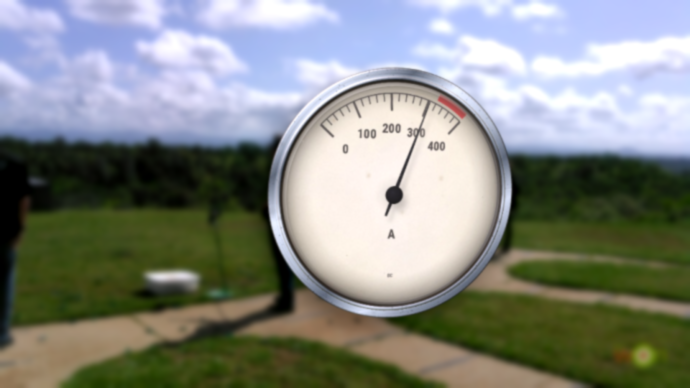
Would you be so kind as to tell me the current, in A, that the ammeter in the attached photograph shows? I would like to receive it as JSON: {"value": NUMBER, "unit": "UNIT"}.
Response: {"value": 300, "unit": "A"}
